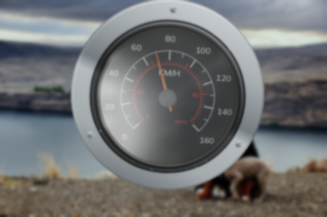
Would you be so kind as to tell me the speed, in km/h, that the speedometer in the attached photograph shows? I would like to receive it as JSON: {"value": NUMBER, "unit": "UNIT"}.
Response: {"value": 70, "unit": "km/h"}
